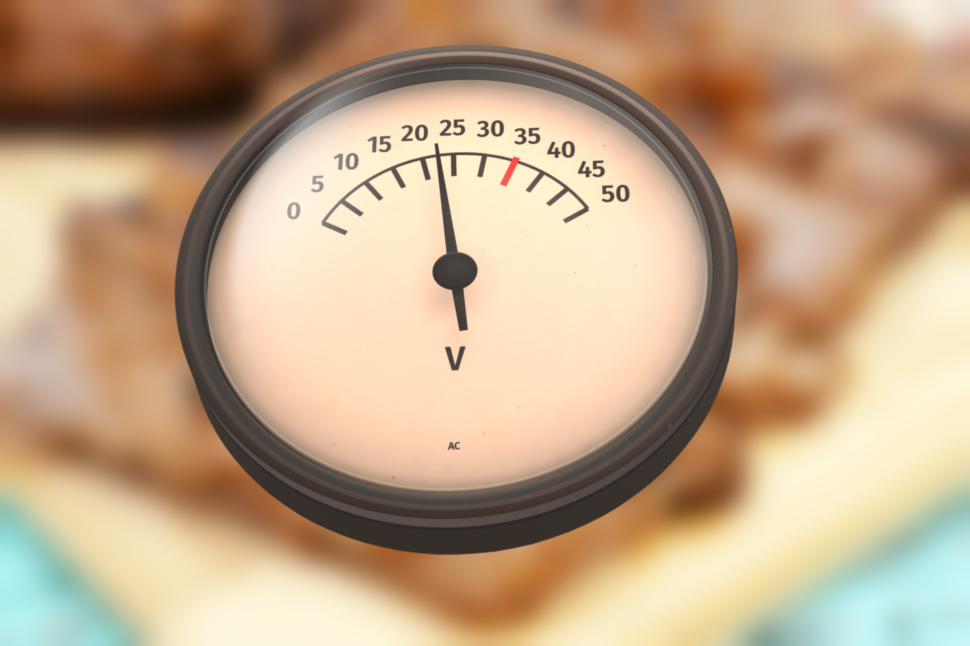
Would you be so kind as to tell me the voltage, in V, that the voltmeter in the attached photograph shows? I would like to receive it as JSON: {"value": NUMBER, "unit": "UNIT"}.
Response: {"value": 22.5, "unit": "V"}
